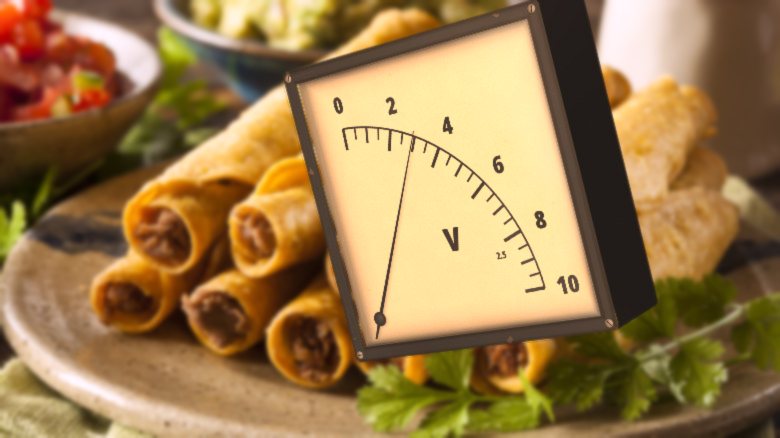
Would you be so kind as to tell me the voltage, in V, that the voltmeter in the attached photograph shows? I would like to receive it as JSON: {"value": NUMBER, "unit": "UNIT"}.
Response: {"value": 3, "unit": "V"}
